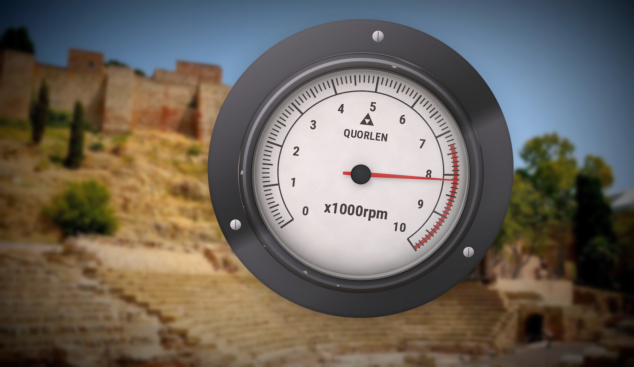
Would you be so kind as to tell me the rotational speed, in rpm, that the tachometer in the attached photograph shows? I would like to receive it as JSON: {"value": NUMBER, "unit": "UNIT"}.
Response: {"value": 8100, "unit": "rpm"}
